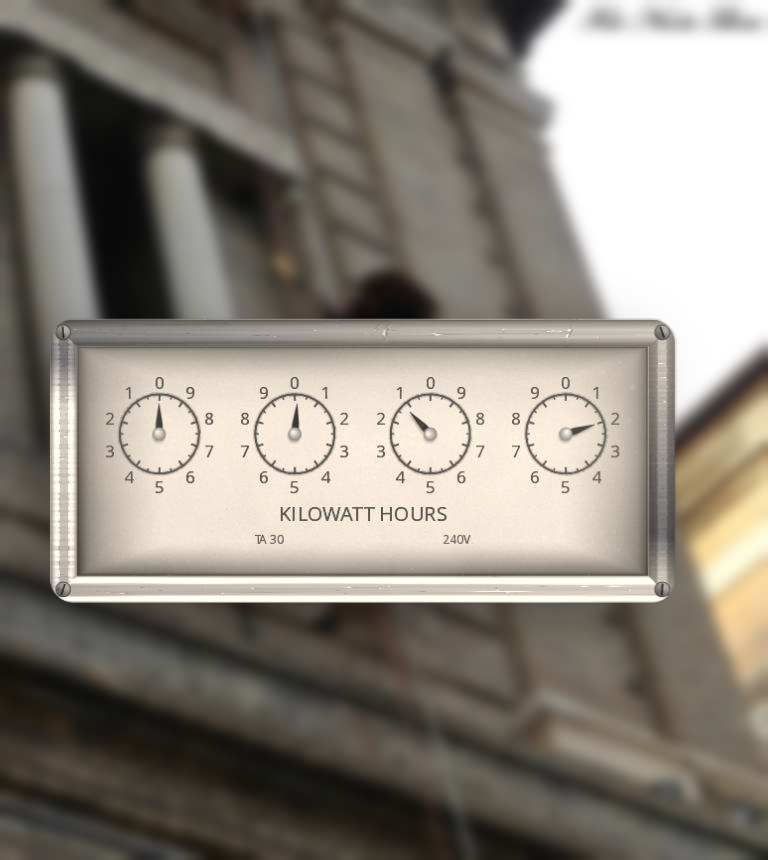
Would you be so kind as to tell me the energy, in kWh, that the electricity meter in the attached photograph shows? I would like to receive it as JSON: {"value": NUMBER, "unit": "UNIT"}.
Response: {"value": 12, "unit": "kWh"}
